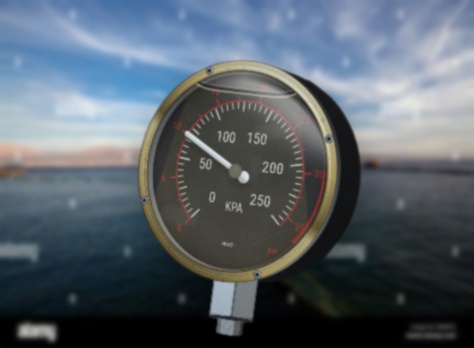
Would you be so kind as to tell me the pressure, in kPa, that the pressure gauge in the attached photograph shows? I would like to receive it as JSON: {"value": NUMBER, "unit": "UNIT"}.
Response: {"value": 70, "unit": "kPa"}
